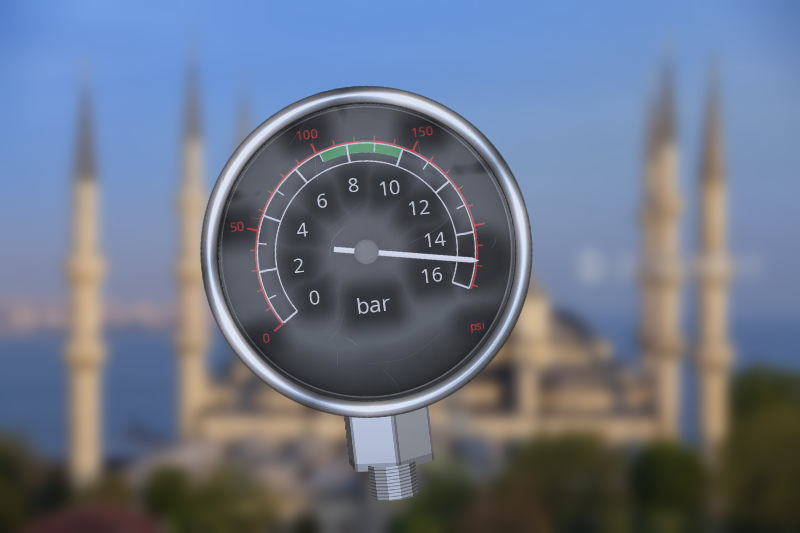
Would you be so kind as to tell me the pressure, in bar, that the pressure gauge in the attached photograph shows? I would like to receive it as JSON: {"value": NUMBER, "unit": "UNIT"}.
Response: {"value": 15, "unit": "bar"}
